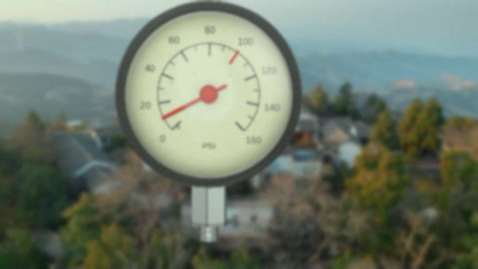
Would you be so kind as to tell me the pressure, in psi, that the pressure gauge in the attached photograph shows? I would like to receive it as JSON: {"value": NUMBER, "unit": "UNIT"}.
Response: {"value": 10, "unit": "psi"}
